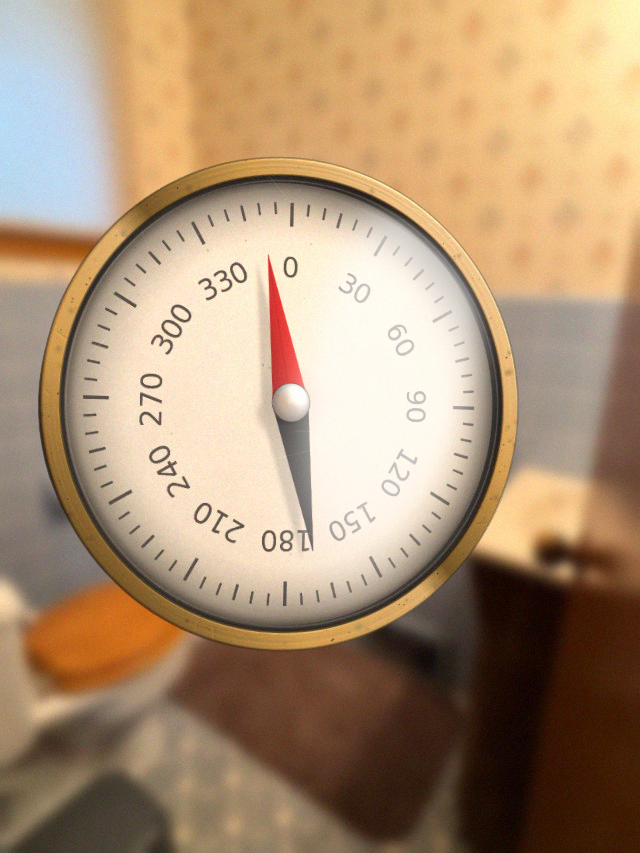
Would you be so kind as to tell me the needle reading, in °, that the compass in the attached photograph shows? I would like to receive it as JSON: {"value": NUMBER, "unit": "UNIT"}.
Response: {"value": 350, "unit": "°"}
